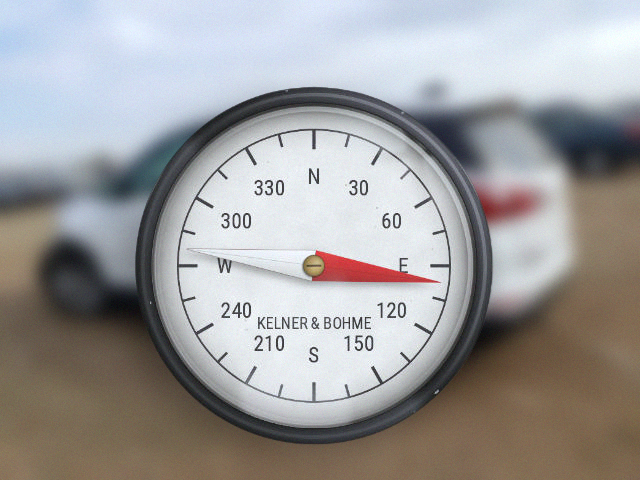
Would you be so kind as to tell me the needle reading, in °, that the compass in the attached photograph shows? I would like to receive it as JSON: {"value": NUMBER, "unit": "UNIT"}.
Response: {"value": 97.5, "unit": "°"}
